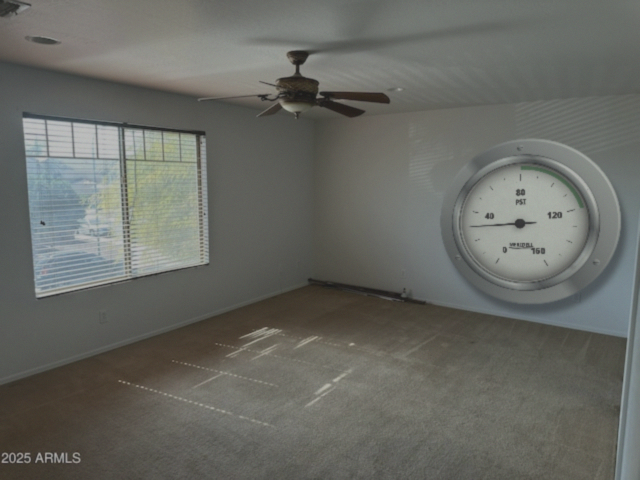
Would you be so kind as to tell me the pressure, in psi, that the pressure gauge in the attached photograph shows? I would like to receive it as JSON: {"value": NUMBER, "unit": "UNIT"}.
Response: {"value": 30, "unit": "psi"}
